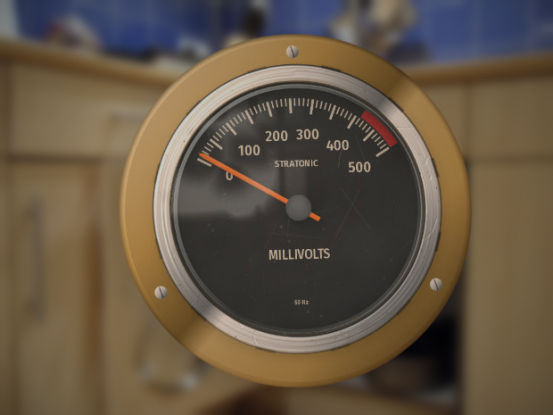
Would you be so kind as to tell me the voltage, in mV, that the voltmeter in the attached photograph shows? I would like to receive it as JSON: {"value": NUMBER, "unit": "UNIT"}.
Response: {"value": 10, "unit": "mV"}
